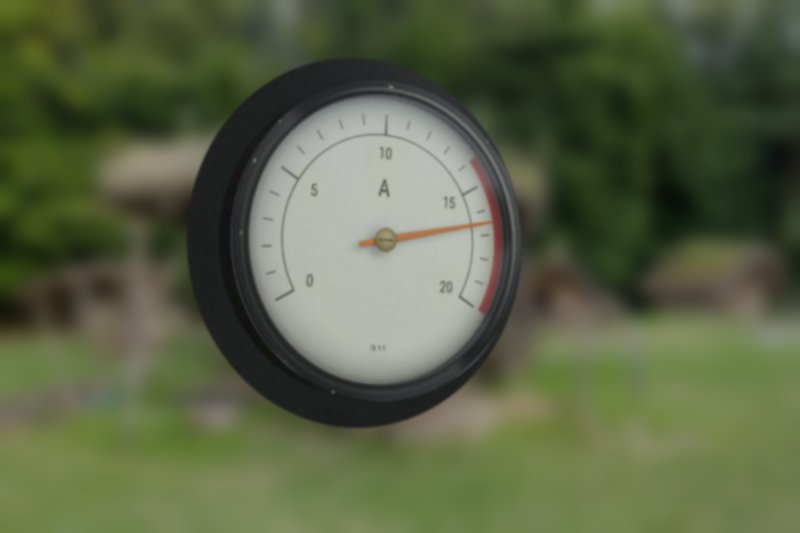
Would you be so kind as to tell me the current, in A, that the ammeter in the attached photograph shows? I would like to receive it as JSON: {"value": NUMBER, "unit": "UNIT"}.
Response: {"value": 16.5, "unit": "A"}
